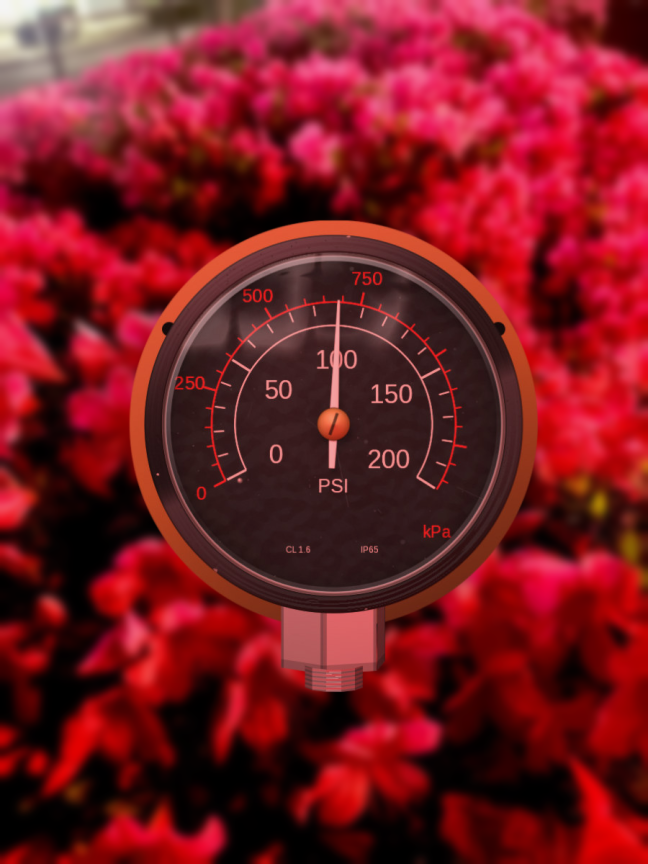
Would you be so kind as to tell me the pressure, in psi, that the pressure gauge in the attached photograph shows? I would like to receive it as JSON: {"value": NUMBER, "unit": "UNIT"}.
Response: {"value": 100, "unit": "psi"}
